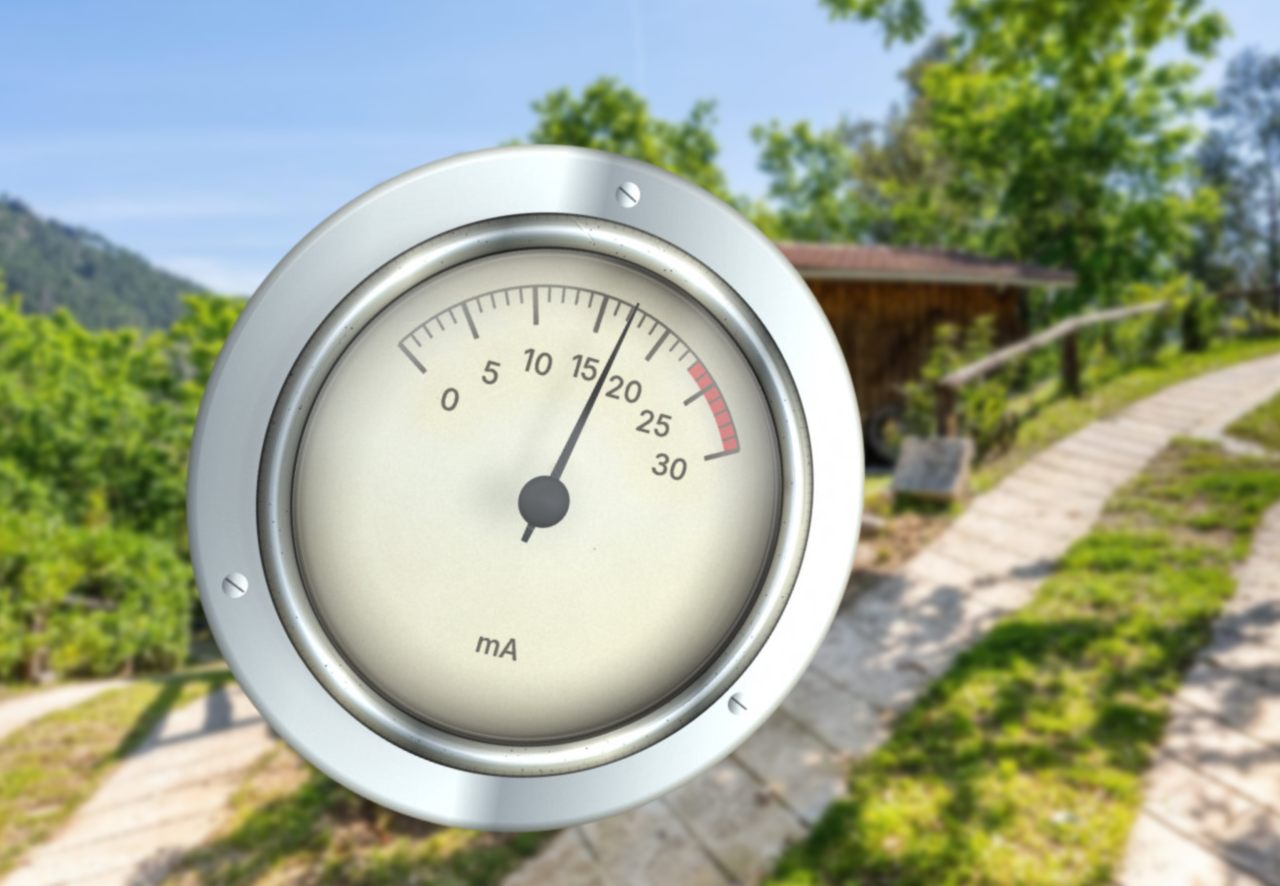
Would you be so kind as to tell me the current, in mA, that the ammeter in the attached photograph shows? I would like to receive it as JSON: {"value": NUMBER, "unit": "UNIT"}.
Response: {"value": 17, "unit": "mA"}
